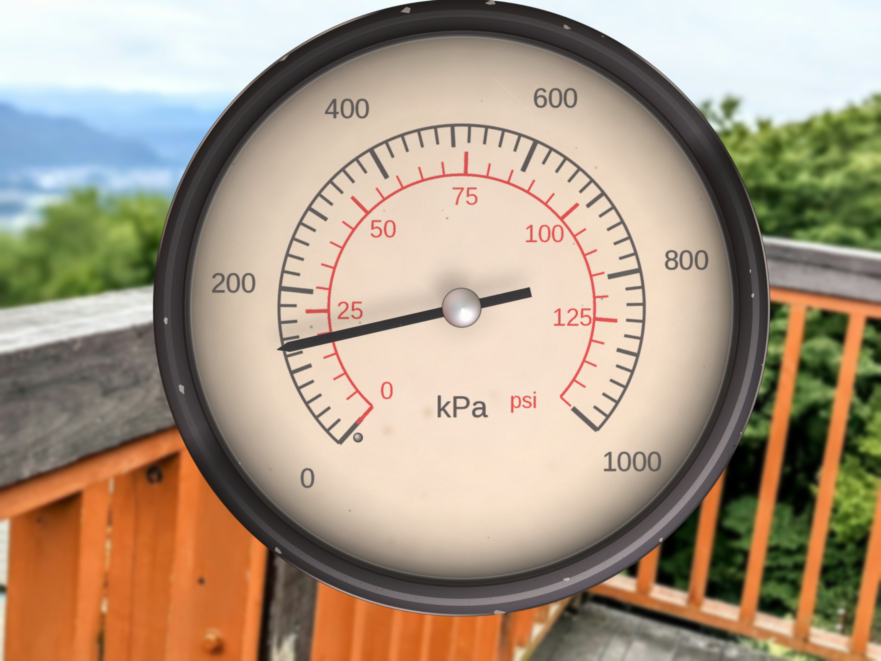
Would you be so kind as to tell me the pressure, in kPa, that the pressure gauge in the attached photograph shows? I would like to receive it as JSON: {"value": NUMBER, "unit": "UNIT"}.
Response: {"value": 130, "unit": "kPa"}
